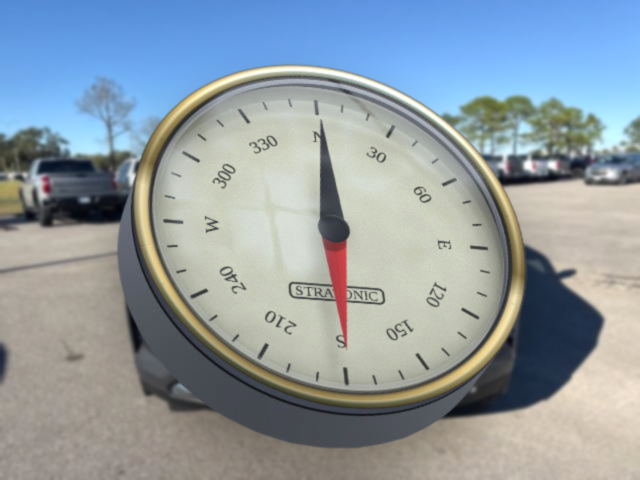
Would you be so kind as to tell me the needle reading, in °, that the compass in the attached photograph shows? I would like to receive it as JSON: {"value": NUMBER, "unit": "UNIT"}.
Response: {"value": 180, "unit": "°"}
